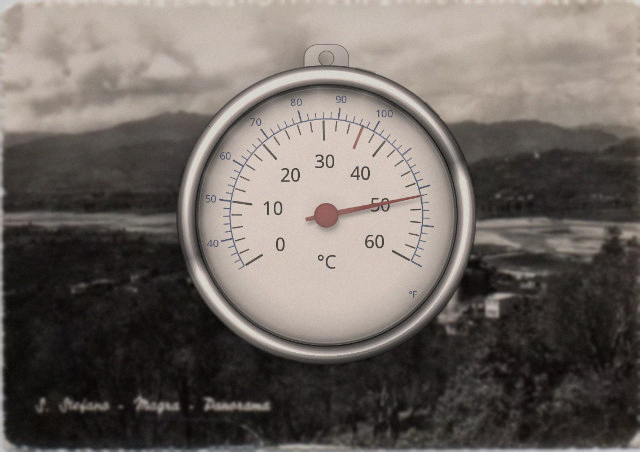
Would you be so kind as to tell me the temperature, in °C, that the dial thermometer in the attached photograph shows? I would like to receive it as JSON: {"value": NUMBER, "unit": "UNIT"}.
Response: {"value": 50, "unit": "°C"}
